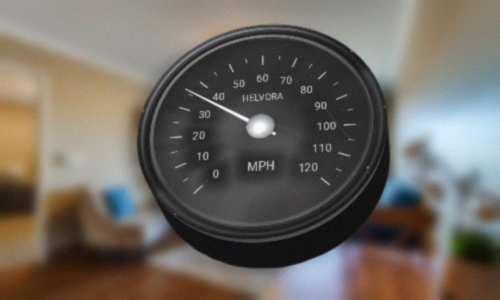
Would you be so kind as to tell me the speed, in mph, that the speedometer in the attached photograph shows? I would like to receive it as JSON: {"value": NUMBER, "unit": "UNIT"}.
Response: {"value": 35, "unit": "mph"}
